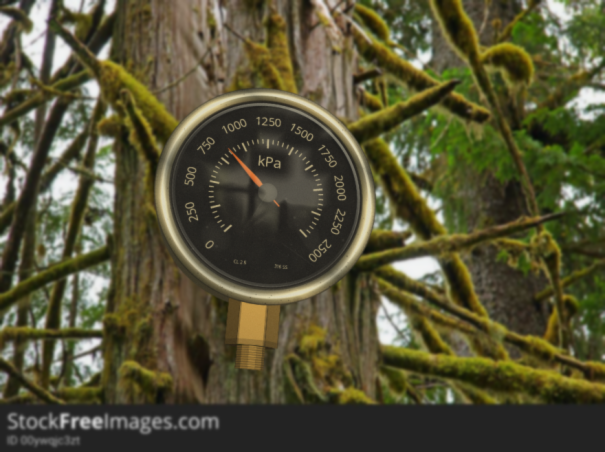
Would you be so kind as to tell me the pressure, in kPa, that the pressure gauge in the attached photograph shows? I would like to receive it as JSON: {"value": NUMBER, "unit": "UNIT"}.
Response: {"value": 850, "unit": "kPa"}
